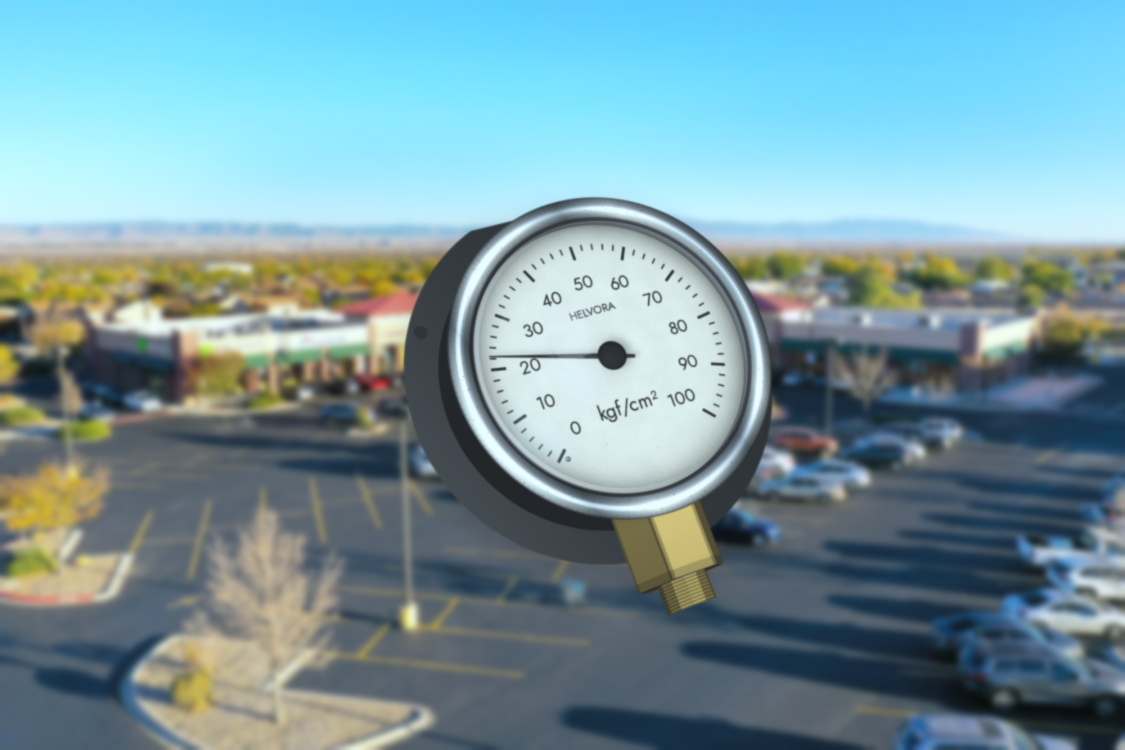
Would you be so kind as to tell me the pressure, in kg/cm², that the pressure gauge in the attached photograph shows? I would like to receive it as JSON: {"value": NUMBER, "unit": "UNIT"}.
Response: {"value": 22, "unit": "kg/cm²"}
